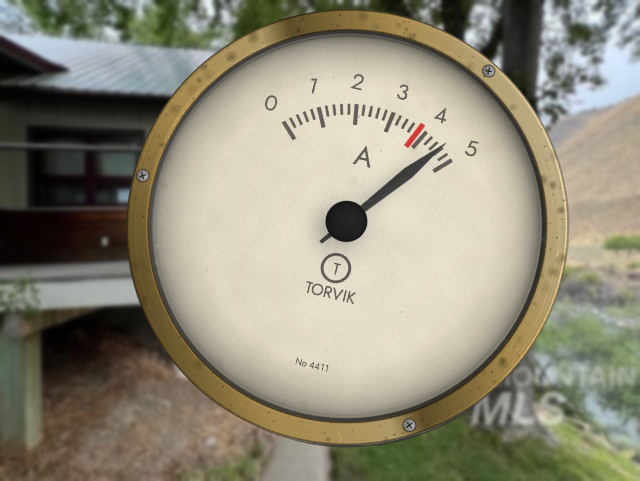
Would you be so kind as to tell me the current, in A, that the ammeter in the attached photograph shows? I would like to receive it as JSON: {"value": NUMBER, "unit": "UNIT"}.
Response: {"value": 4.6, "unit": "A"}
